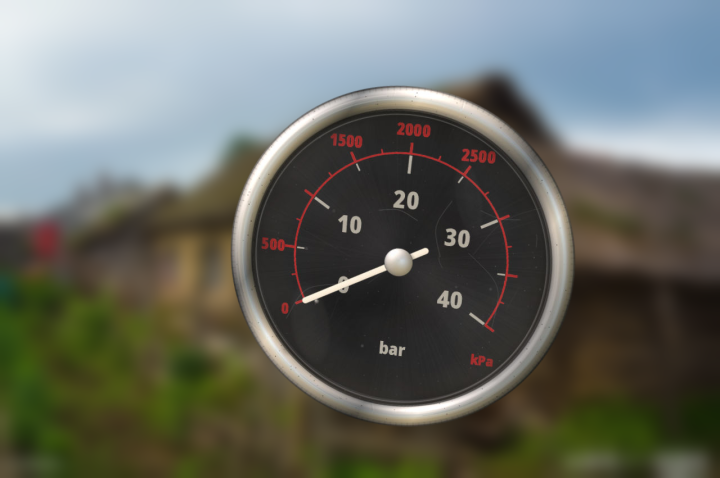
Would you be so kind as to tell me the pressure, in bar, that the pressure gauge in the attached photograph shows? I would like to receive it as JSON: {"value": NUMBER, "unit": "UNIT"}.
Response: {"value": 0, "unit": "bar"}
